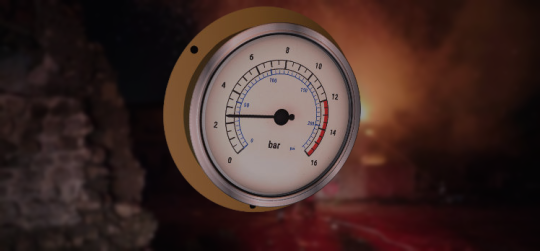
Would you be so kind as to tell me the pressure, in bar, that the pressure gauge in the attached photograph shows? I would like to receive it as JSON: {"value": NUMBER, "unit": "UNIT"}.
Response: {"value": 2.5, "unit": "bar"}
